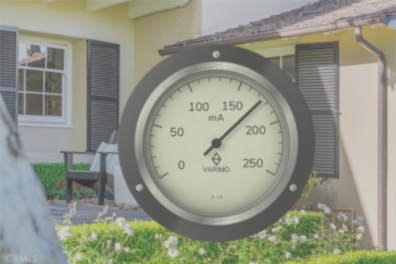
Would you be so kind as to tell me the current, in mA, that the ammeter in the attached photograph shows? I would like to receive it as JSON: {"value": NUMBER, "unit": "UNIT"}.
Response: {"value": 175, "unit": "mA"}
